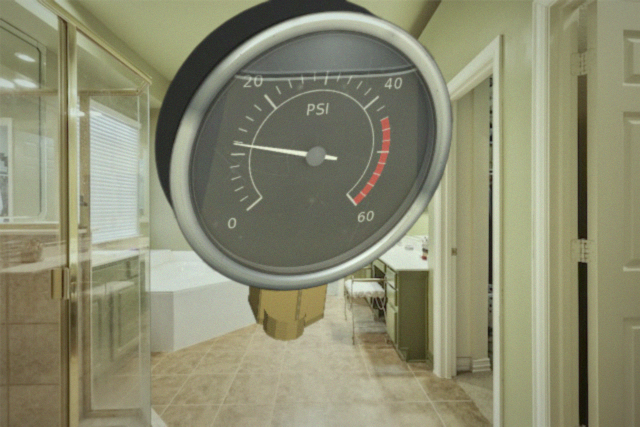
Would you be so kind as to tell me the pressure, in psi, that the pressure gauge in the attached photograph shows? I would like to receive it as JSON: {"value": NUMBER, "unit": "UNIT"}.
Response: {"value": 12, "unit": "psi"}
